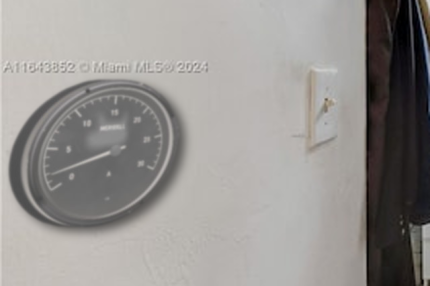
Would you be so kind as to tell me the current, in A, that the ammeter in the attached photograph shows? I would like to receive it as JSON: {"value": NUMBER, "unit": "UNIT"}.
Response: {"value": 2, "unit": "A"}
